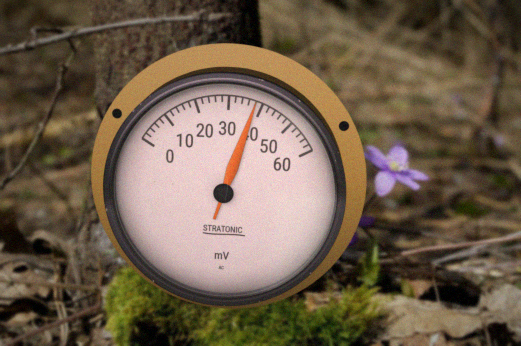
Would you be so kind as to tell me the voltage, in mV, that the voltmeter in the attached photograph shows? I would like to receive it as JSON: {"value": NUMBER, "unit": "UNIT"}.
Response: {"value": 38, "unit": "mV"}
